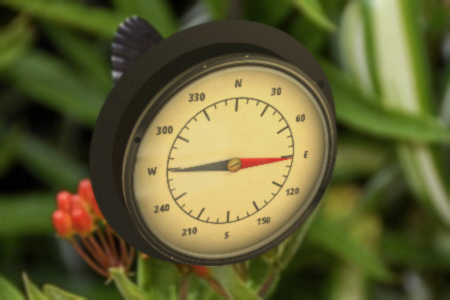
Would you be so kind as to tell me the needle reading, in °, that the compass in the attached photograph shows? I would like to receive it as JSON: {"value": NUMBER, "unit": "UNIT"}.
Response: {"value": 90, "unit": "°"}
